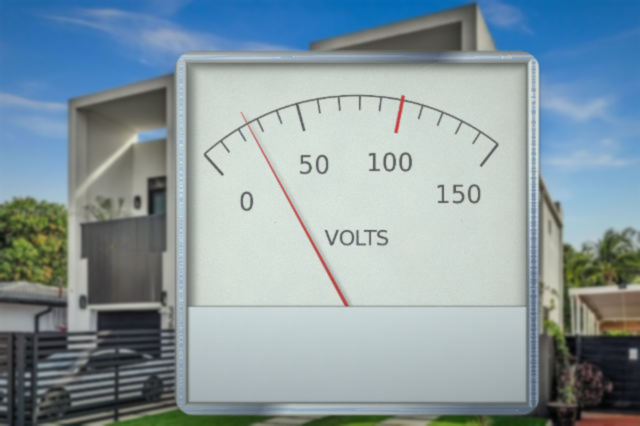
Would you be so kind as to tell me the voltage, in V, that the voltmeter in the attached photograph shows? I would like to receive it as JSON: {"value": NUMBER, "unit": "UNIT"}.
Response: {"value": 25, "unit": "V"}
